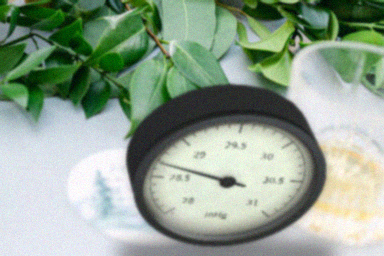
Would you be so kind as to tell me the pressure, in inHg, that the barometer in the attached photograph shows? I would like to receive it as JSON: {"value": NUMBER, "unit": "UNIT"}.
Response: {"value": 28.7, "unit": "inHg"}
